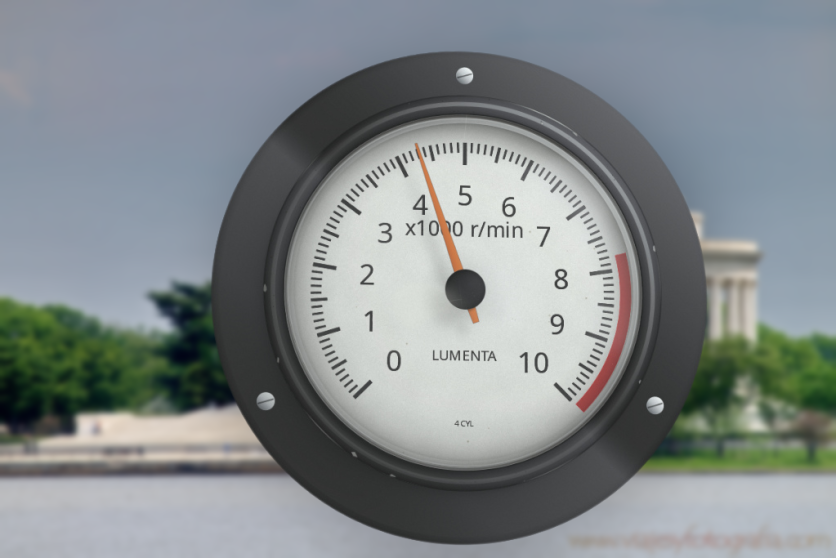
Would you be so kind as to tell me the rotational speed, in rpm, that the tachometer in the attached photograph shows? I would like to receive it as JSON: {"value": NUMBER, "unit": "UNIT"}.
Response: {"value": 4300, "unit": "rpm"}
